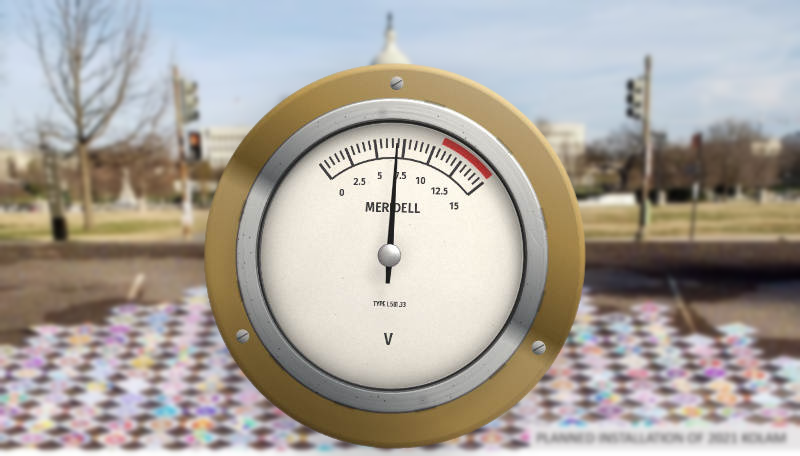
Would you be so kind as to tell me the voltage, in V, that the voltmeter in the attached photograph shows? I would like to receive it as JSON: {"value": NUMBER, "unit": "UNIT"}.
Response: {"value": 7, "unit": "V"}
